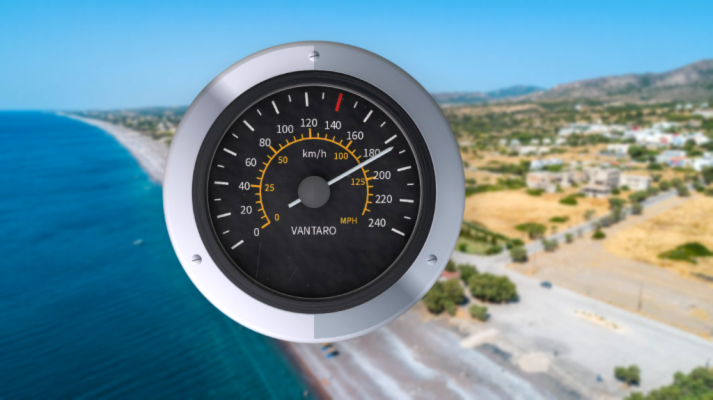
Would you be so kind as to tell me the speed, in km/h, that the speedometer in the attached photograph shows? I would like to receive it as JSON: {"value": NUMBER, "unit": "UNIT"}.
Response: {"value": 185, "unit": "km/h"}
